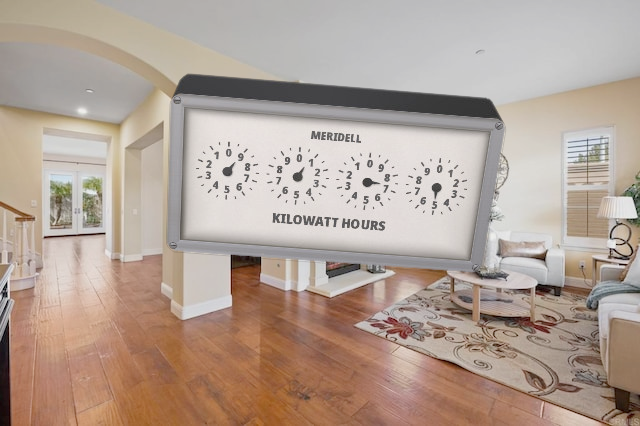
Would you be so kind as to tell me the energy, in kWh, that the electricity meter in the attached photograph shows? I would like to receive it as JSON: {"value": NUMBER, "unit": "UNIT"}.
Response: {"value": 9075, "unit": "kWh"}
